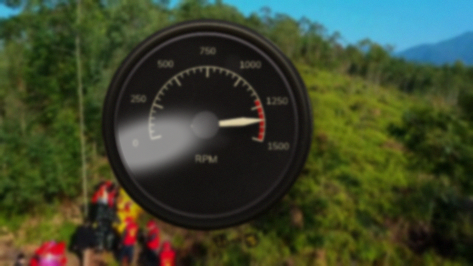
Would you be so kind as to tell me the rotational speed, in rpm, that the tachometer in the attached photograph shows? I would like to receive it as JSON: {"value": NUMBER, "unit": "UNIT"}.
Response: {"value": 1350, "unit": "rpm"}
